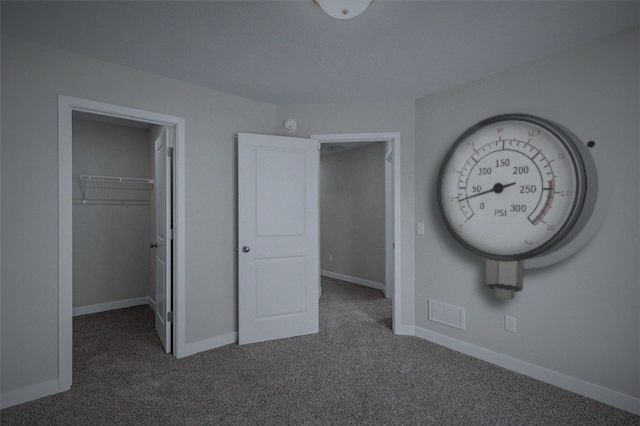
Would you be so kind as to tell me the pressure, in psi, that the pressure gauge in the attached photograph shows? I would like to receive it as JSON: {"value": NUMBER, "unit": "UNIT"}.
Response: {"value": 30, "unit": "psi"}
